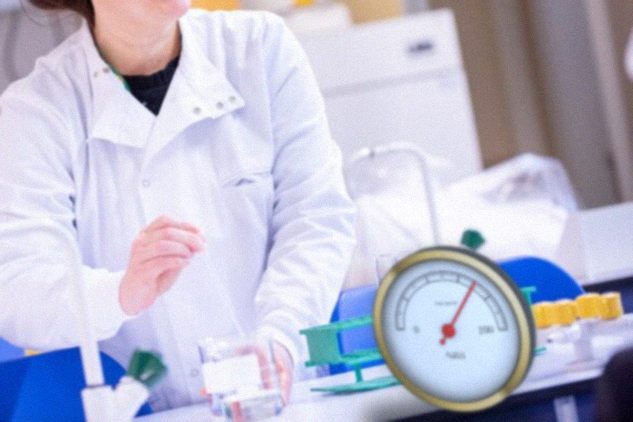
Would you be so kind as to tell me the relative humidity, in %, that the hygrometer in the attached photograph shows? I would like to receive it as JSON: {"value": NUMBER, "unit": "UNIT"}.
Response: {"value": 70, "unit": "%"}
